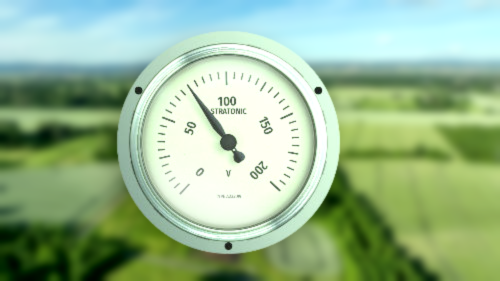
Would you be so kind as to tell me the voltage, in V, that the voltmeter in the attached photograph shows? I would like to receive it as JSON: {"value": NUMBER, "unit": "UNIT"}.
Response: {"value": 75, "unit": "V"}
